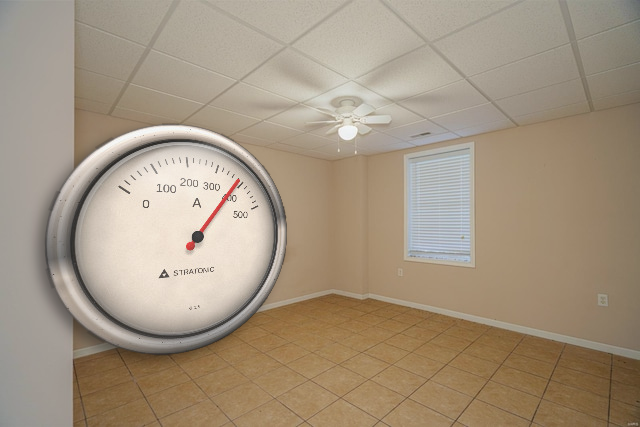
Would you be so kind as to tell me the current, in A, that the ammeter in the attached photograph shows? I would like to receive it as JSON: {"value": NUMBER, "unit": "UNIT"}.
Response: {"value": 380, "unit": "A"}
